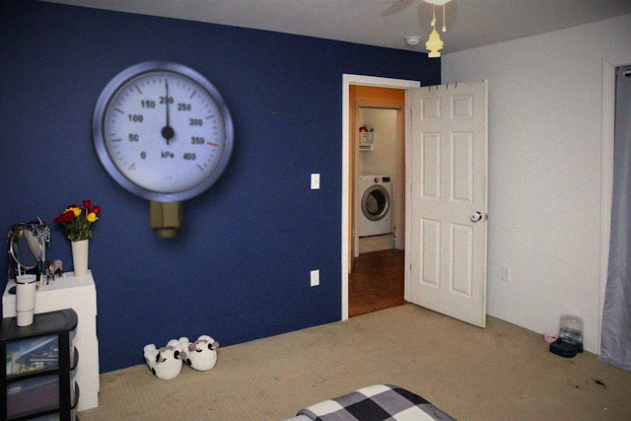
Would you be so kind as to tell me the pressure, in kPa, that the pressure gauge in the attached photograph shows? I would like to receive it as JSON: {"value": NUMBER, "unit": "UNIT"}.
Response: {"value": 200, "unit": "kPa"}
